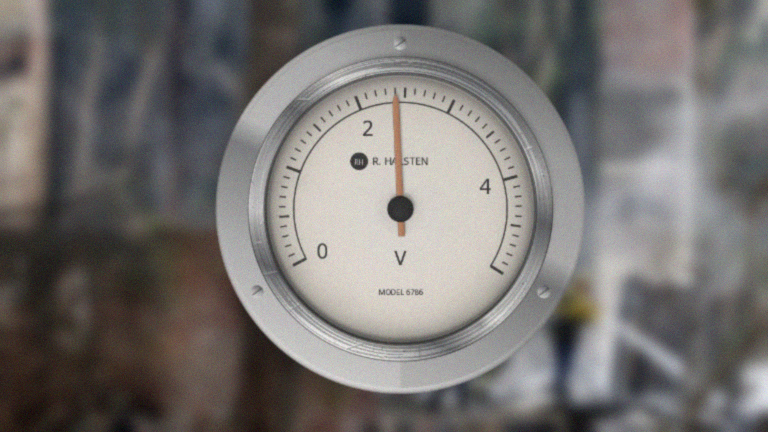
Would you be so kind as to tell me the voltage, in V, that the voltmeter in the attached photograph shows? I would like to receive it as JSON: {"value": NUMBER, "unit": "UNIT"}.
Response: {"value": 2.4, "unit": "V"}
